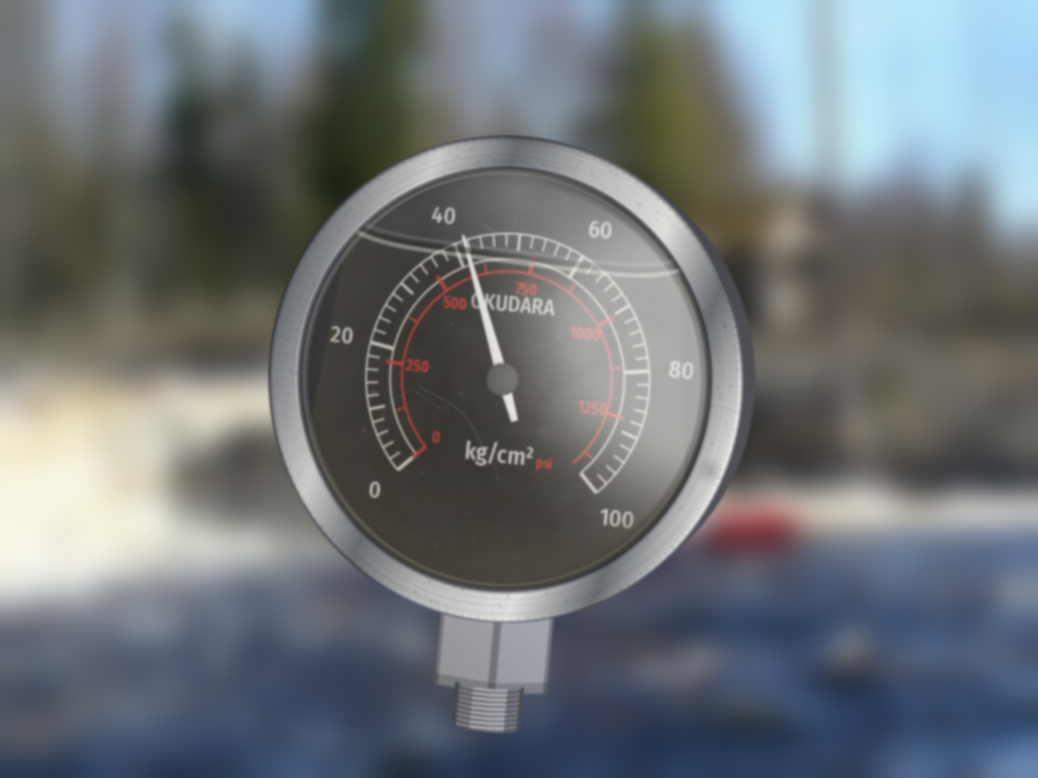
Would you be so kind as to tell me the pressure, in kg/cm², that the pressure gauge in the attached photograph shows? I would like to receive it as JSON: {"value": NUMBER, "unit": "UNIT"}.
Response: {"value": 42, "unit": "kg/cm²"}
